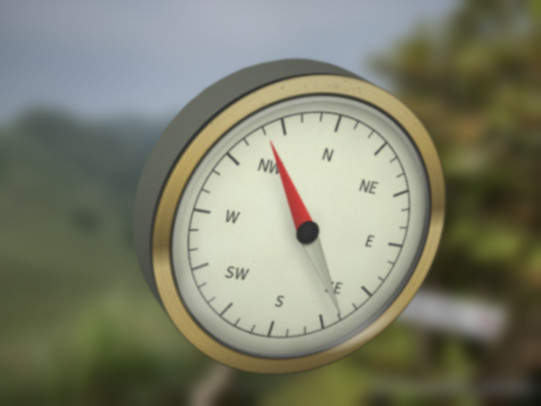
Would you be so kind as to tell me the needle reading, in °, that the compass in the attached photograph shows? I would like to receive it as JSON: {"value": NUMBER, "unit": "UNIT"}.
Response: {"value": 320, "unit": "°"}
